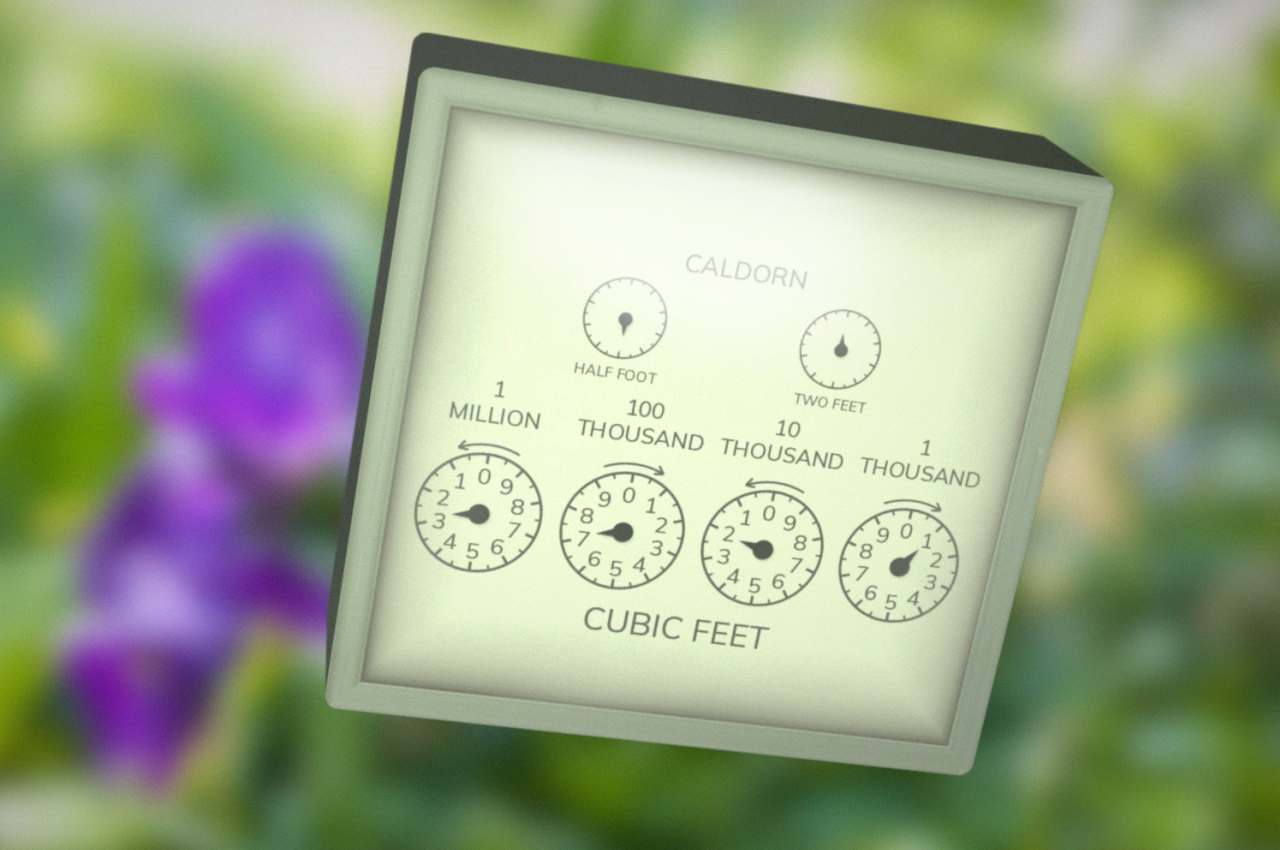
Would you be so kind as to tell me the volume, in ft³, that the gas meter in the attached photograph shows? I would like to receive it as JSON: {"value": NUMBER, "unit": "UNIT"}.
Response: {"value": 272100, "unit": "ft³"}
